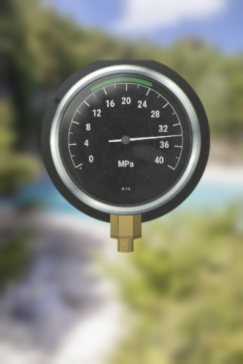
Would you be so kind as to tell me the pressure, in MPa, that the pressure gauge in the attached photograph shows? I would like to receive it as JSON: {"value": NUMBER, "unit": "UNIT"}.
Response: {"value": 34, "unit": "MPa"}
